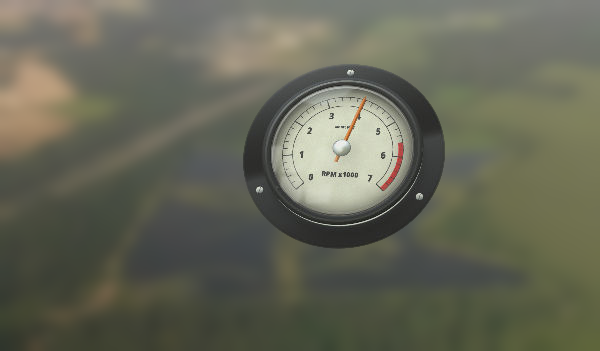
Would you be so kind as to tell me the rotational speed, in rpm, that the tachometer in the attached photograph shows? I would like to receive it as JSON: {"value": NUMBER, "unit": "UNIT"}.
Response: {"value": 4000, "unit": "rpm"}
